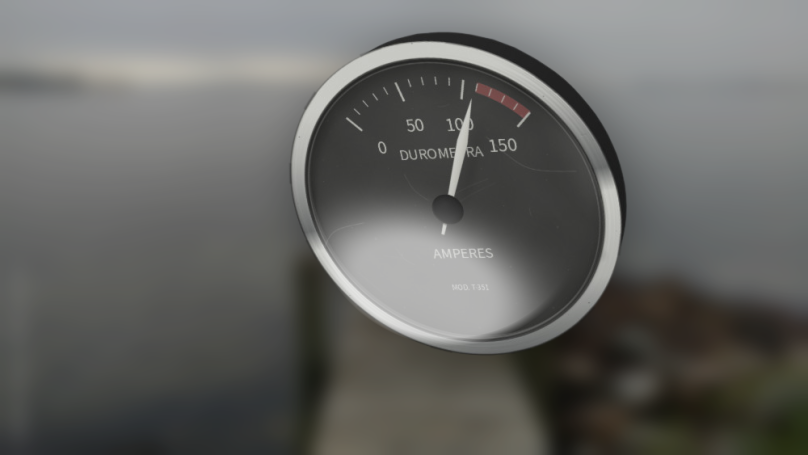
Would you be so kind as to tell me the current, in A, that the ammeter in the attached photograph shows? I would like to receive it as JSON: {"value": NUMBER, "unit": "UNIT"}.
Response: {"value": 110, "unit": "A"}
